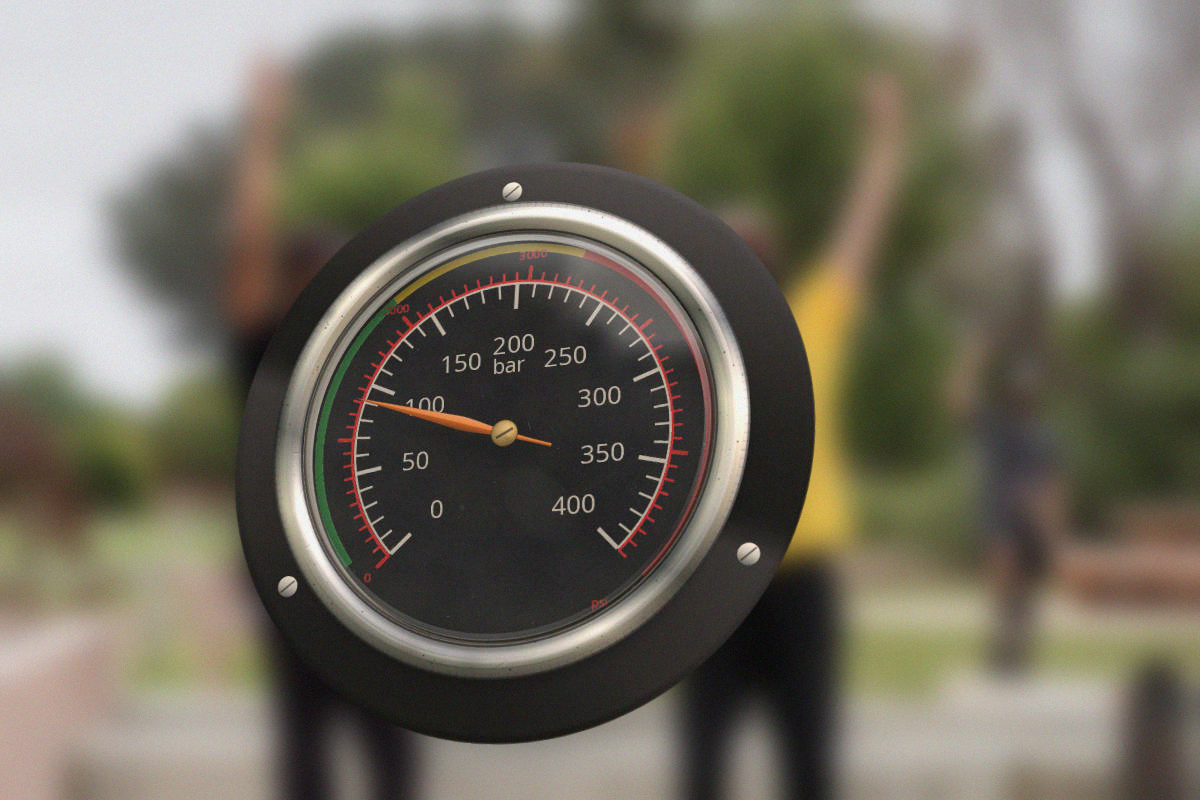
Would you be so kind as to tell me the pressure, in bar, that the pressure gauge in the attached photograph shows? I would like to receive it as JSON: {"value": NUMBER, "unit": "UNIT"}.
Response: {"value": 90, "unit": "bar"}
